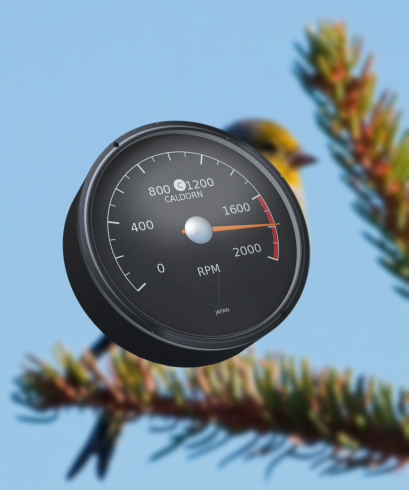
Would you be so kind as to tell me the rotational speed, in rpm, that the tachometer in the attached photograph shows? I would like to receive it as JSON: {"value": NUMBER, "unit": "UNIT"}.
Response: {"value": 1800, "unit": "rpm"}
